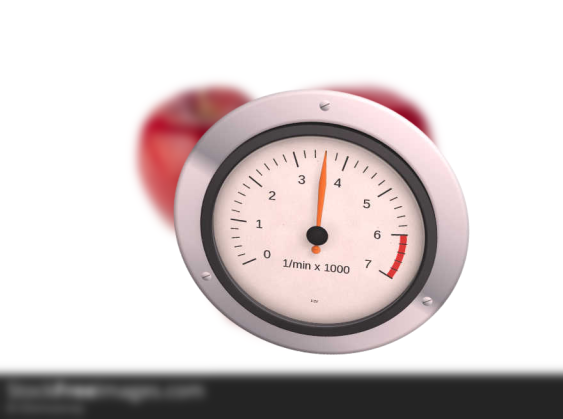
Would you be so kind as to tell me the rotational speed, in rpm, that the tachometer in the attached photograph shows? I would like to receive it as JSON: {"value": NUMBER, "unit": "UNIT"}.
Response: {"value": 3600, "unit": "rpm"}
